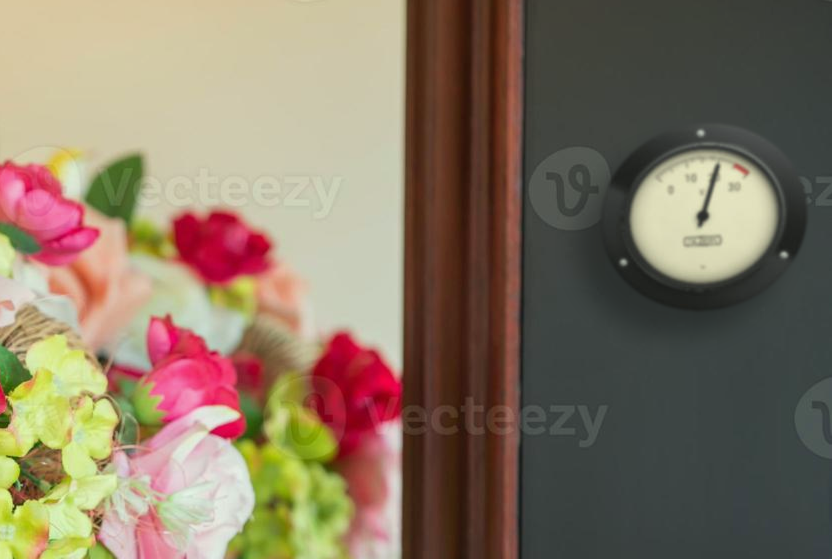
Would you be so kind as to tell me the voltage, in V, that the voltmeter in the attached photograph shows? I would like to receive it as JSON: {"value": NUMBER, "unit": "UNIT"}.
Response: {"value": 20, "unit": "V"}
